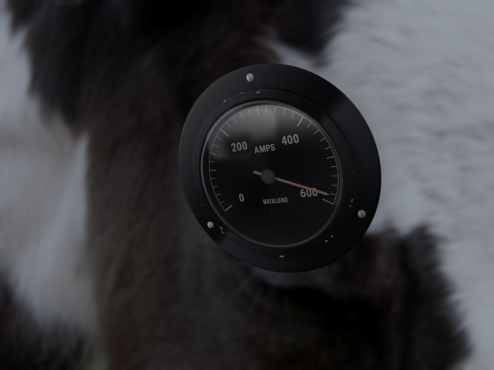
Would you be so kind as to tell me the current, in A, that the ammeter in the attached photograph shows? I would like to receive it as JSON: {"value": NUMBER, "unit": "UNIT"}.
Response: {"value": 580, "unit": "A"}
